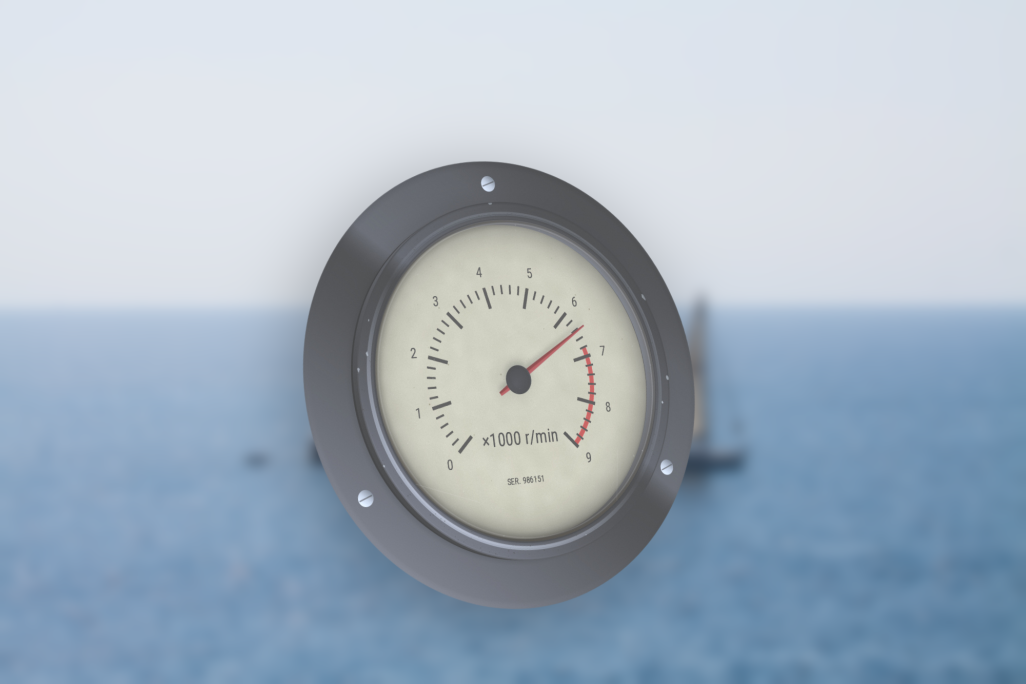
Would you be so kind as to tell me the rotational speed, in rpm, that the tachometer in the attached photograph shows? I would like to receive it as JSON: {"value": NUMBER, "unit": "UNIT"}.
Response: {"value": 6400, "unit": "rpm"}
